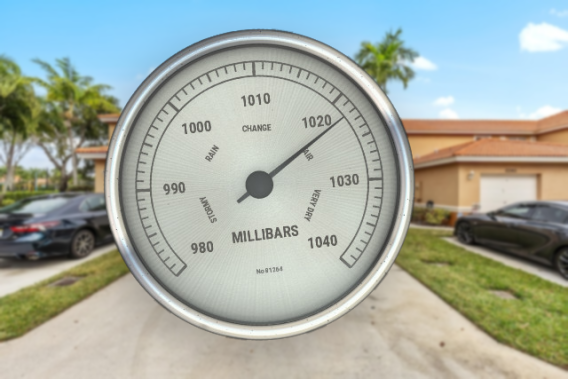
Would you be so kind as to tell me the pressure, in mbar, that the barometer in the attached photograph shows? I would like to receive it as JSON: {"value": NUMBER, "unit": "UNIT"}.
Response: {"value": 1022, "unit": "mbar"}
